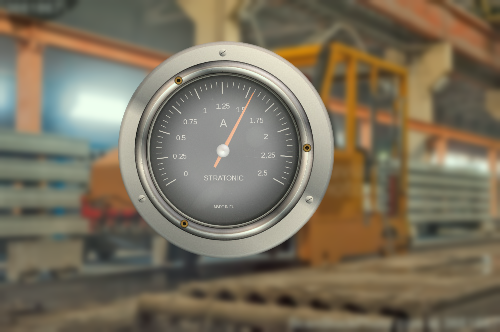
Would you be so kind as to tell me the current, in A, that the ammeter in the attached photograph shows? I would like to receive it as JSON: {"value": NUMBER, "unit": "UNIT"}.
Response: {"value": 1.55, "unit": "A"}
